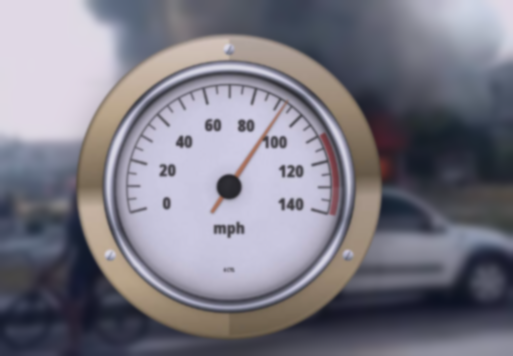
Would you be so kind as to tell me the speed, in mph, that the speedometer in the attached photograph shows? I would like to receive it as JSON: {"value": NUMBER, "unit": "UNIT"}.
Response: {"value": 92.5, "unit": "mph"}
